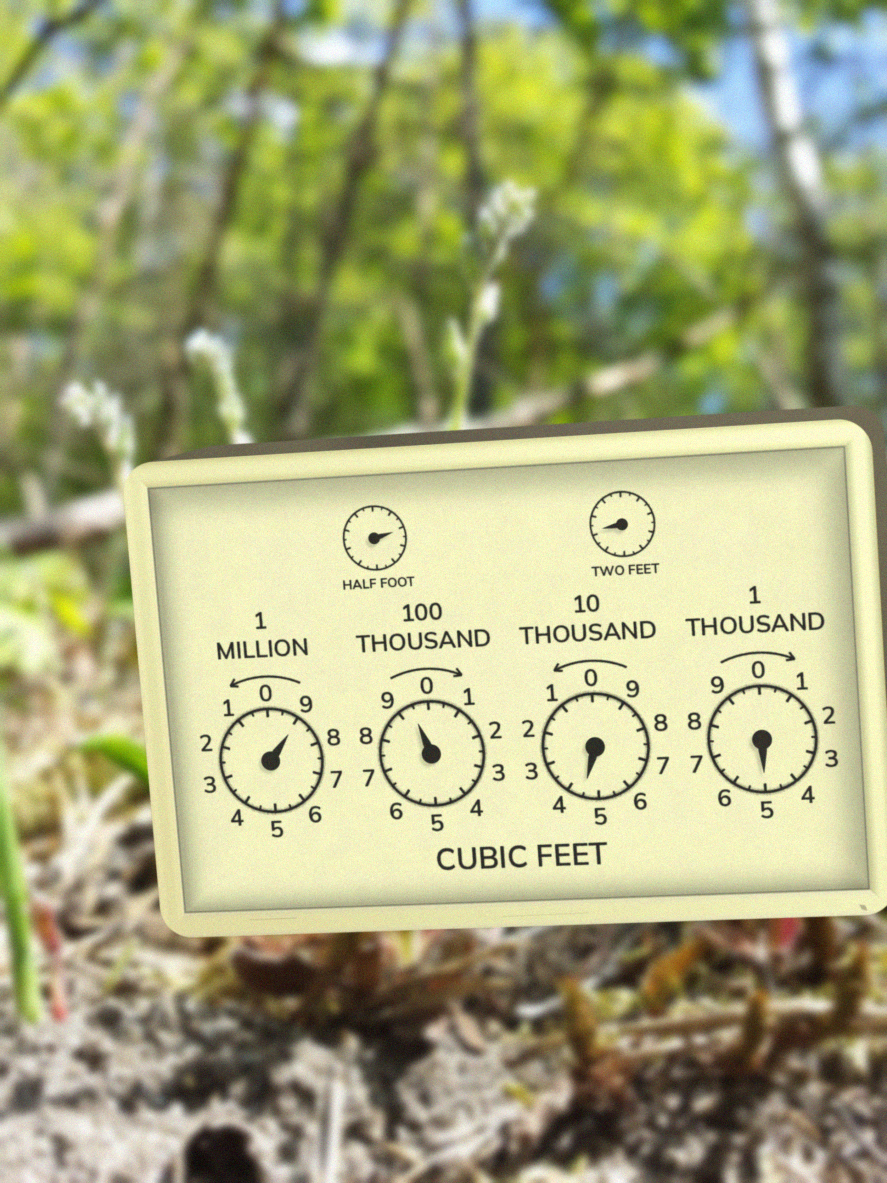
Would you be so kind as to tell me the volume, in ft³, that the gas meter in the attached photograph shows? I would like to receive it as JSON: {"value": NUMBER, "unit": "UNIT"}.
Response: {"value": 894500, "unit": "ft³"}
